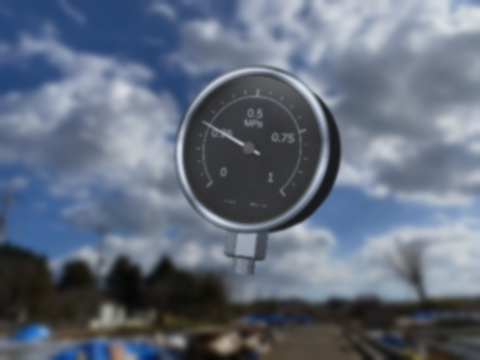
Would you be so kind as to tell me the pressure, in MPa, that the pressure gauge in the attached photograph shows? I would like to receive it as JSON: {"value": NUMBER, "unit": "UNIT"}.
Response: {"value": 0.25, "unit": "MPa"}
